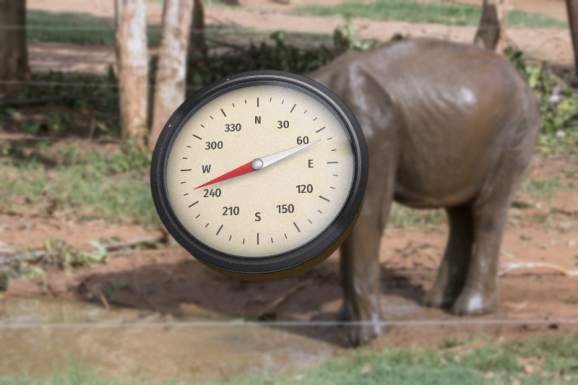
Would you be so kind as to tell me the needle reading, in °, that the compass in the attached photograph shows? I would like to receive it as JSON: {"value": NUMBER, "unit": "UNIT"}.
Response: {"value": 250, "unit": "°"}
